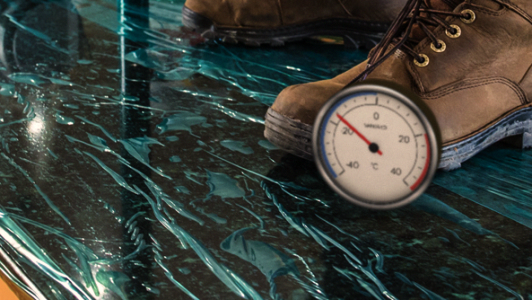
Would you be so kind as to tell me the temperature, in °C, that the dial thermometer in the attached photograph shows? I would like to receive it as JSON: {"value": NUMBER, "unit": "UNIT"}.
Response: {"value": -16, "unit": "°C"}
